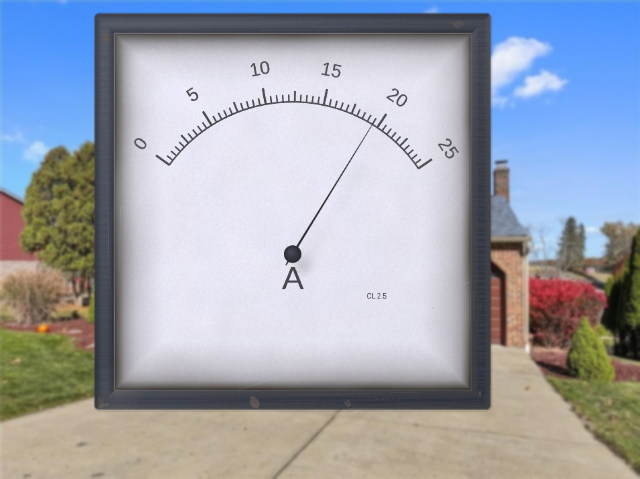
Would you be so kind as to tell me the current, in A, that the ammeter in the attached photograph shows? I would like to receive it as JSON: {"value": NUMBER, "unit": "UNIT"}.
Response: {"value": 19.5, "unit": "A"}
